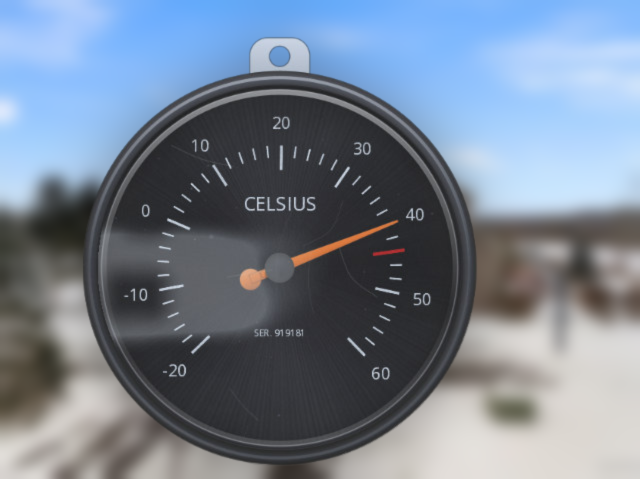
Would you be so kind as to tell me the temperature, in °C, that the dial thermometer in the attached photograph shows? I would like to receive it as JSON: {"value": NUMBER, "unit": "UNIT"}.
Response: {"value": 40, "unit": "°C"}
